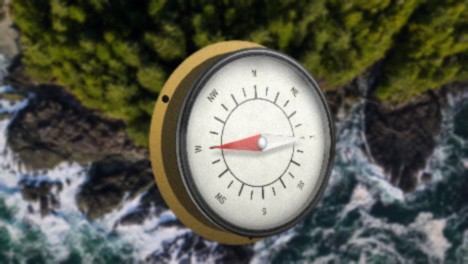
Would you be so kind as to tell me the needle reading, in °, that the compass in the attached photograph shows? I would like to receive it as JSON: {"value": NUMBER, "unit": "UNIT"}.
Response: {"value": 270, "unit": "°"}
